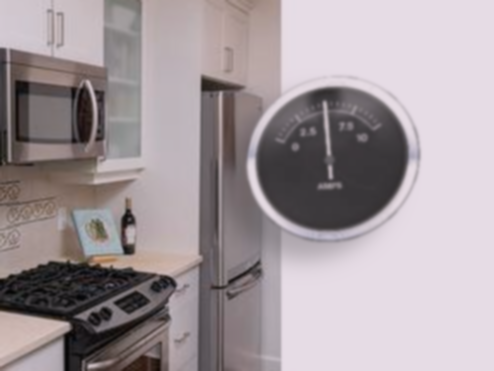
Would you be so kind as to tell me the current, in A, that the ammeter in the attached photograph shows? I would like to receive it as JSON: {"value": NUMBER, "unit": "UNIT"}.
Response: {"value": 5, "unit": "A"}
